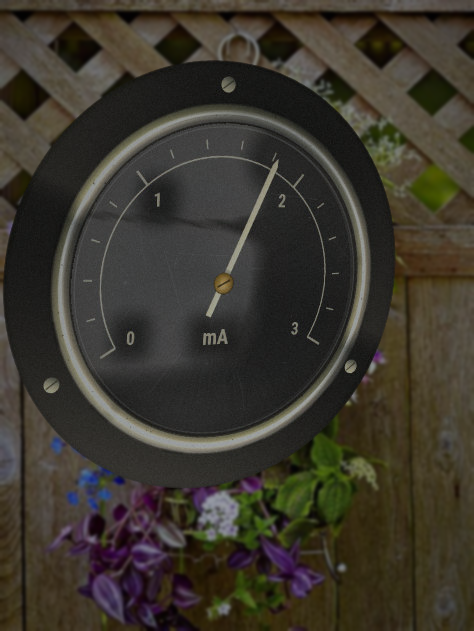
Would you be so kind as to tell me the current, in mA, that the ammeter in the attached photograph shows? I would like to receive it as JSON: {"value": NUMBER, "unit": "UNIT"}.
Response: {"value": 1.8, "unit": "mA"}
